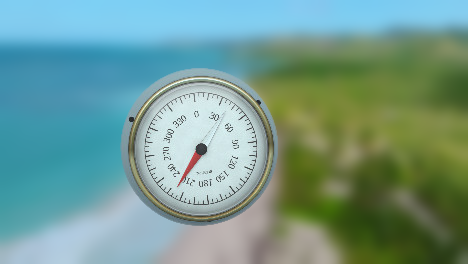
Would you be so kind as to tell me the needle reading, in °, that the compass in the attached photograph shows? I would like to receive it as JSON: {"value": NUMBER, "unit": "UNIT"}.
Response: {"value": 220, "unit": "°"}
